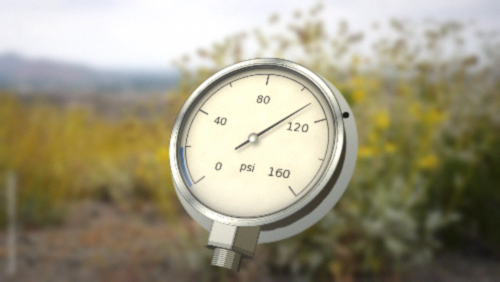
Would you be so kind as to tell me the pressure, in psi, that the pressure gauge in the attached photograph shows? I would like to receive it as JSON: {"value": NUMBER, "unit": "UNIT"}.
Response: {"value": 110, "unit": "psi"}
